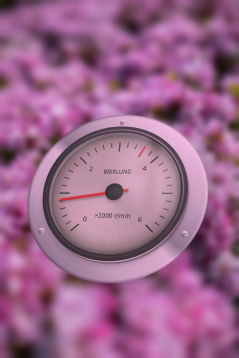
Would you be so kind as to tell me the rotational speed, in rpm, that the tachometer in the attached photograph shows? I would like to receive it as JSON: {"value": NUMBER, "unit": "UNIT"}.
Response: {"value": 800, "unit": "rpm"}
